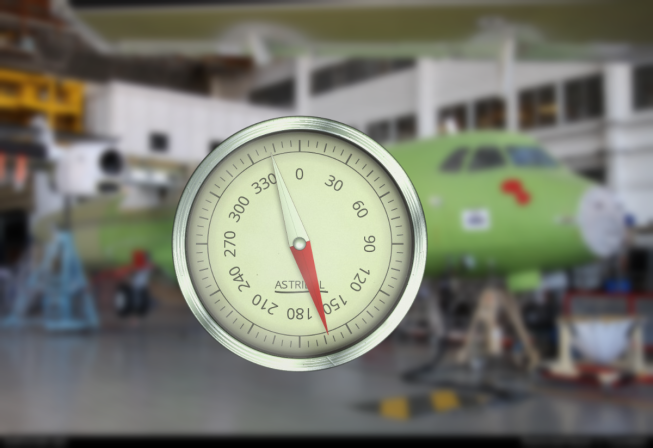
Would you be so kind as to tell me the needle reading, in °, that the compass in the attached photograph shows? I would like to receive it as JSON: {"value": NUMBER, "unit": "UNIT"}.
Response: {"value": 162.5, "unit": "°"}
